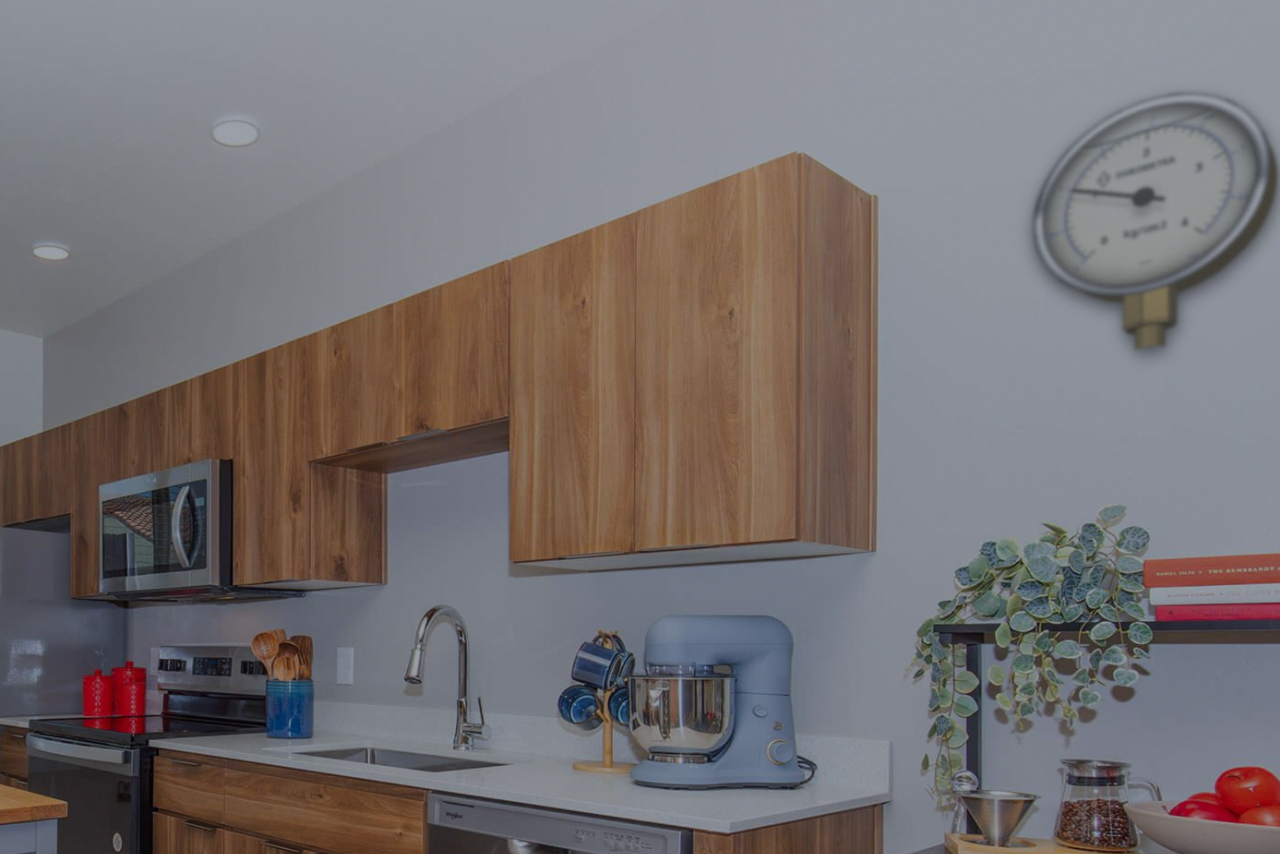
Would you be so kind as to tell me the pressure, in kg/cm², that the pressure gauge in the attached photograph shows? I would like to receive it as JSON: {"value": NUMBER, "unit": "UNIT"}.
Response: {"value": 1, "unit": "kg/cm²"}
